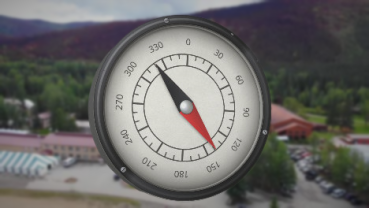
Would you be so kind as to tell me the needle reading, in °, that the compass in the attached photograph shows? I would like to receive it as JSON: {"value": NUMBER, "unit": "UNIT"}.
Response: {"value": 140, "unit": "°"}
